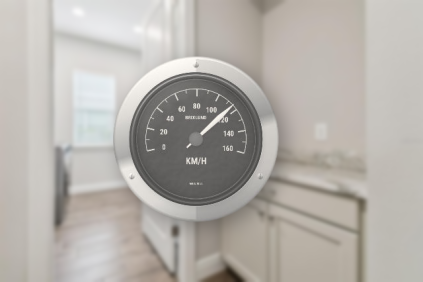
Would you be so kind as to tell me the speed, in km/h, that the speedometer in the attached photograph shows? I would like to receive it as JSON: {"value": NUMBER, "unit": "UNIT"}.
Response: {"value": 115, "unit": "km/h"}
